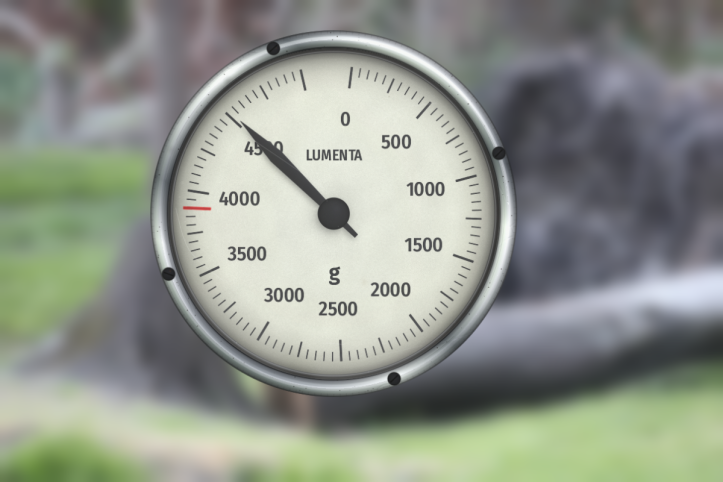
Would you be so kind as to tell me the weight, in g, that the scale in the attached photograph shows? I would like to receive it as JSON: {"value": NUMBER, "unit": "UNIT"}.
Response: {"value": 4525, "unit": "g"}
